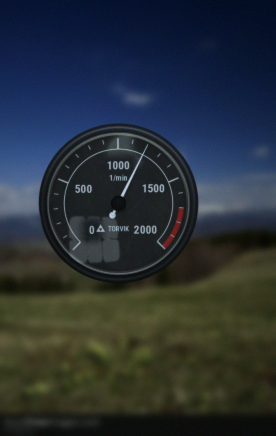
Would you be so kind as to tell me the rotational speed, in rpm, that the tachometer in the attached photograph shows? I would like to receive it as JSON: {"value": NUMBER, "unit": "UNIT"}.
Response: {"value": 1200, "unit": "rpm"}
